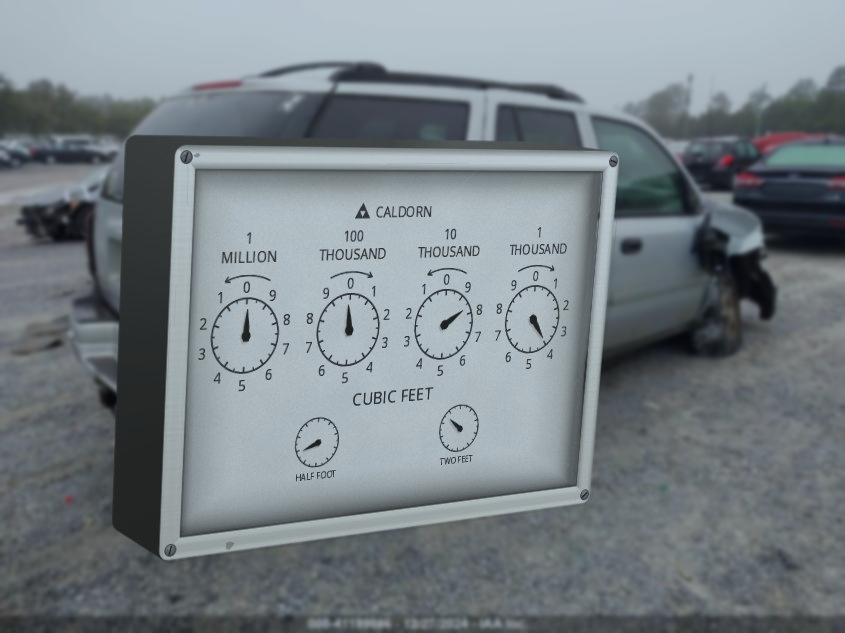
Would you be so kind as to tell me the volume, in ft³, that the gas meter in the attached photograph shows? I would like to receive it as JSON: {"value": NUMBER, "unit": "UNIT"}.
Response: {"value": 998400, "unit": "ft³"}
